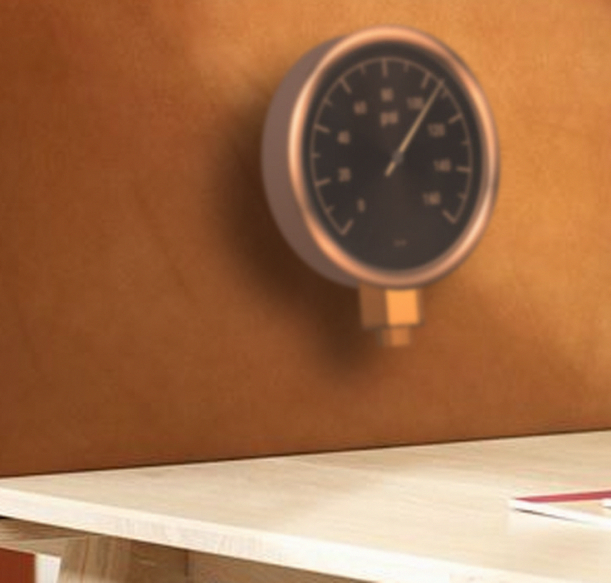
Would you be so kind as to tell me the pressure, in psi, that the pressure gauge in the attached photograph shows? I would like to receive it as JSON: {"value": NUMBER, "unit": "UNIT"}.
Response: {"value": 105, "unit": "psi"}
